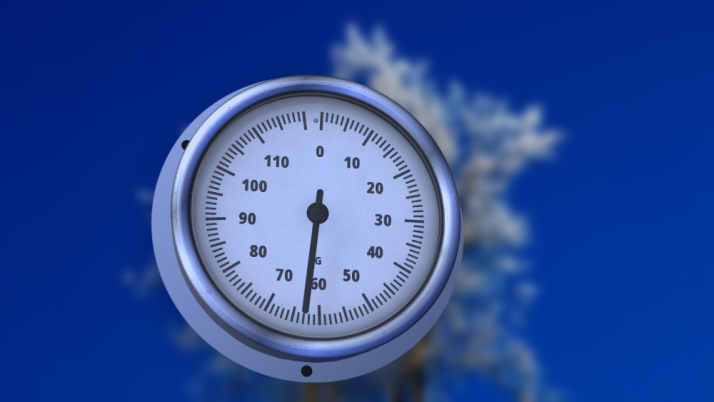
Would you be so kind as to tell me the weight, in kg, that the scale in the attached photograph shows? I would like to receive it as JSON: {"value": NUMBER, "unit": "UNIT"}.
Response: {"value": 63, "unit": "kg"}
